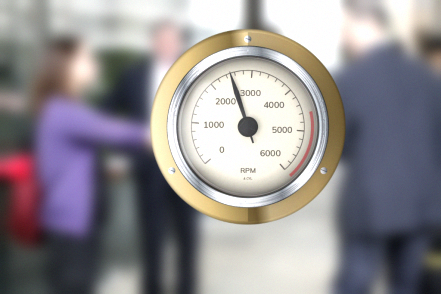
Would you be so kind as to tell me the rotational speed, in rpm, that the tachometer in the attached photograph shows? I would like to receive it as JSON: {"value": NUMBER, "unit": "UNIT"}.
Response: {"value": 2500, "unit": "rpm"}
